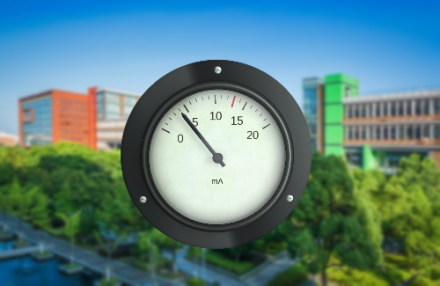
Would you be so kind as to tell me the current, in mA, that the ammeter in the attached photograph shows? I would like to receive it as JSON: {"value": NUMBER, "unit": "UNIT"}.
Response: {"value": 4, "unit": "mA"}
